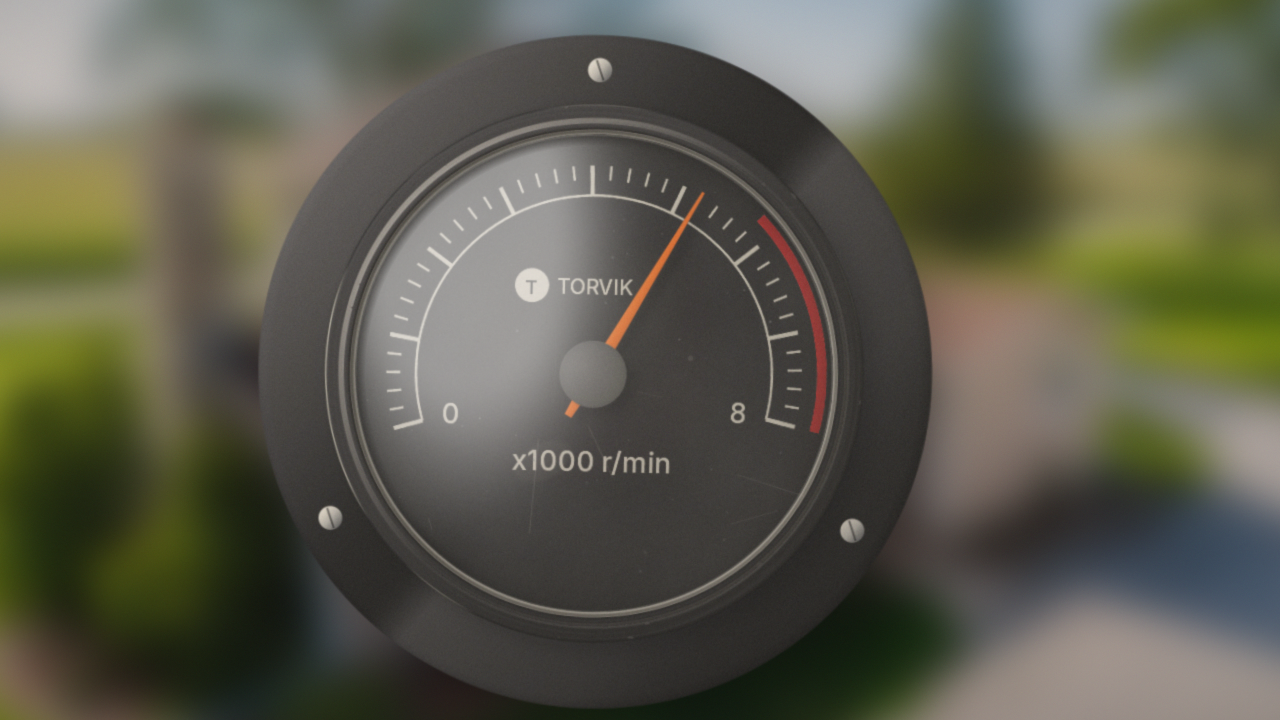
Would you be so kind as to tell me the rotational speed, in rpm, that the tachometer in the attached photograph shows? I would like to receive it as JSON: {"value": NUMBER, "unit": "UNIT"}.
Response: {"value": 5200, "unit": "rpm"}
